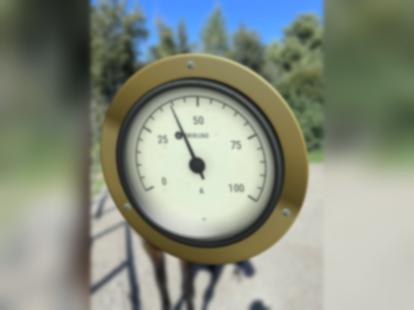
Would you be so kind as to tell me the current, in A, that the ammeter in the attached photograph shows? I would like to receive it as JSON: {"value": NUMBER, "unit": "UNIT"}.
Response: {"value": 40, "unit": "A"}
